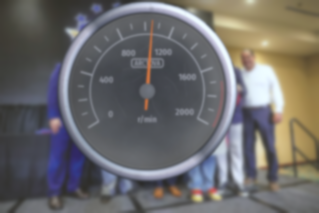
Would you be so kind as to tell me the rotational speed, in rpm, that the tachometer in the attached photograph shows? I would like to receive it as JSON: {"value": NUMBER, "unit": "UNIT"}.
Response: {"value": 1050, "unit": "rpm"}
